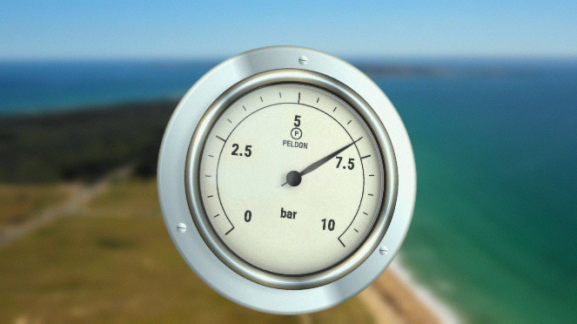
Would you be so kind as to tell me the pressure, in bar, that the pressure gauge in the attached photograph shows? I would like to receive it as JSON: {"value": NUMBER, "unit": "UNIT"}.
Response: {"value": 7, "unit": "bar"}
